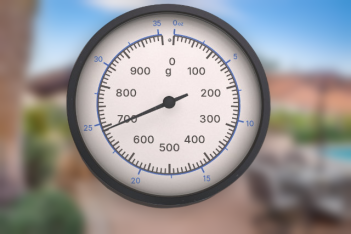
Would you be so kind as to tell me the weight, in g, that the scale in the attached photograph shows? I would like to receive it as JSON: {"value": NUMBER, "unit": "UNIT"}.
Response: {"value": 690, "unit": "g"}
